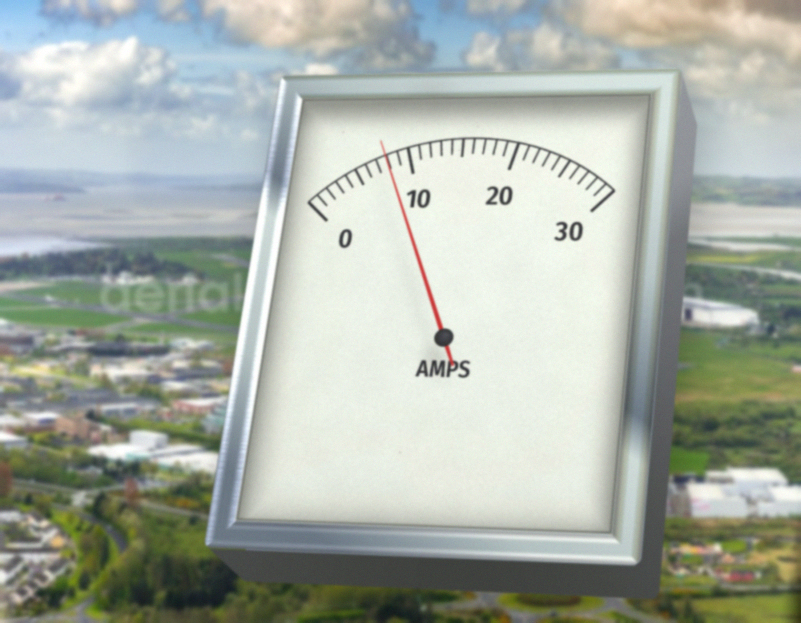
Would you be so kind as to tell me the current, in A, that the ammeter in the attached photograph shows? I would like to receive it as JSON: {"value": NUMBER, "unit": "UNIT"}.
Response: {"value": 8, "unit": "A"}
